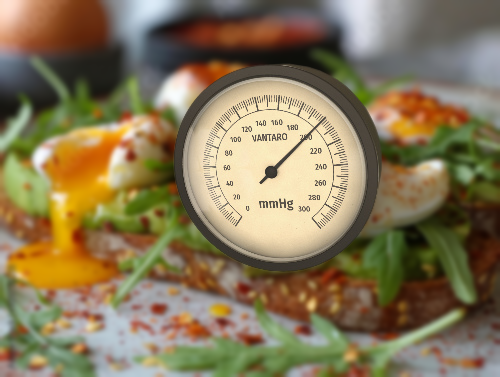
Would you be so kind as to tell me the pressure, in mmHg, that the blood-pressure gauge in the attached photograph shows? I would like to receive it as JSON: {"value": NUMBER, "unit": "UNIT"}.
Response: {"value": 200, "unit": "mmHg"}
